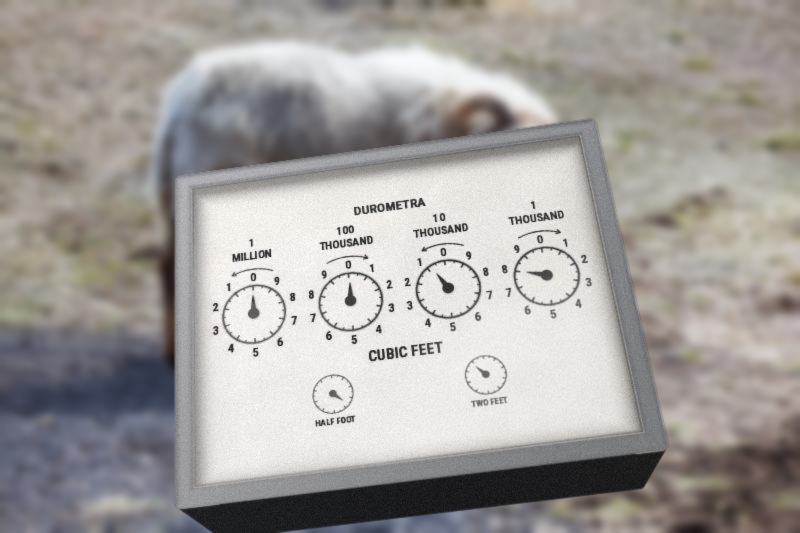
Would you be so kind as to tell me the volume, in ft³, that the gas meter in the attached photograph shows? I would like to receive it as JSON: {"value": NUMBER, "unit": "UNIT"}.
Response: {"value": 800, "unit": "ft³"}
